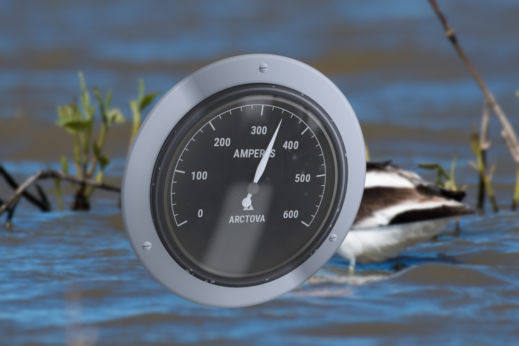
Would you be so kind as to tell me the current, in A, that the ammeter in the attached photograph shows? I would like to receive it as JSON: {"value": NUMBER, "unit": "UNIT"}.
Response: {"value": 340, "unit": "A"}
